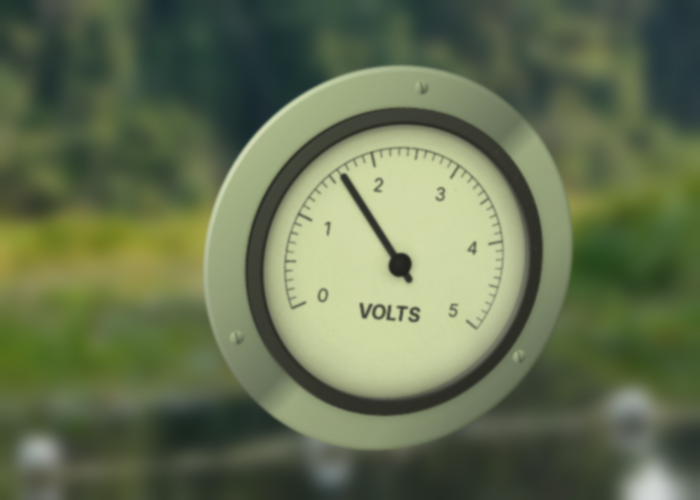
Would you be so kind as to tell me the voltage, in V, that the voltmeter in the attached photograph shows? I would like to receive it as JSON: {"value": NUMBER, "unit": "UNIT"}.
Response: {"value": 1.6, "unit": "V"}
